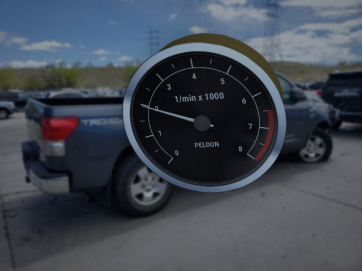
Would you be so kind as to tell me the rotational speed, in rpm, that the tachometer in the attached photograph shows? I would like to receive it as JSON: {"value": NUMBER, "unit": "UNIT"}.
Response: {"value": 2000, "unit": "rpm"}
